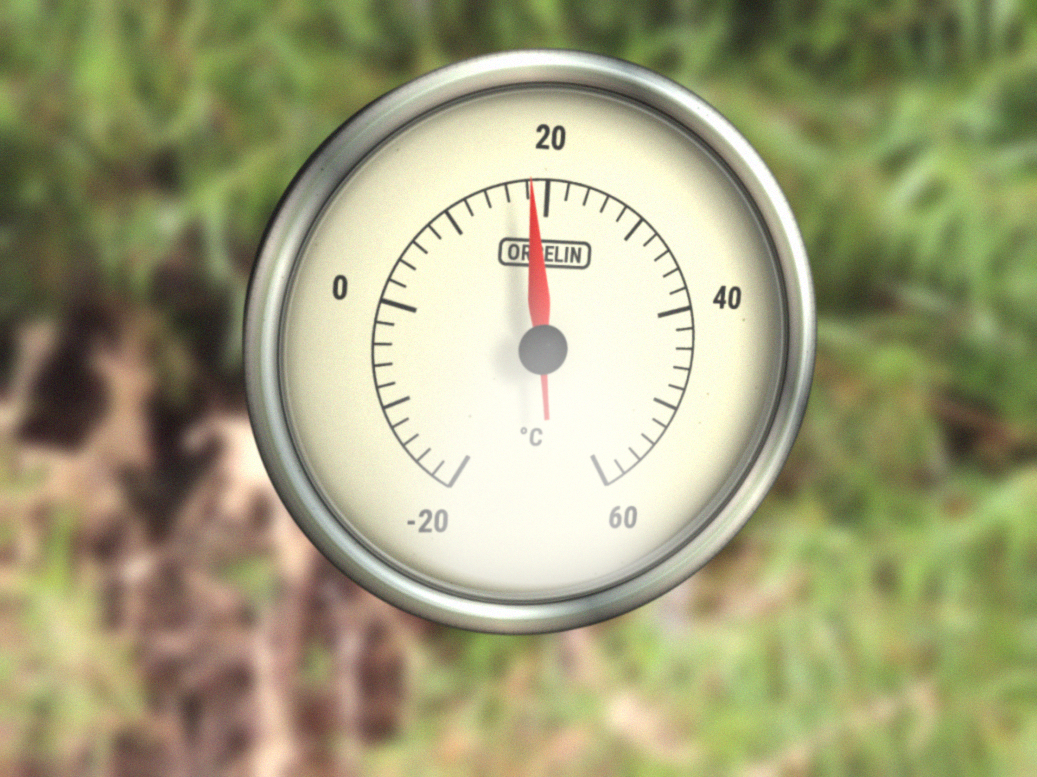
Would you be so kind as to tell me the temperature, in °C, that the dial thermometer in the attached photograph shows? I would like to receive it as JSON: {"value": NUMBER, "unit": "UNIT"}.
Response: {"value": 18, "unit": "°C"}
